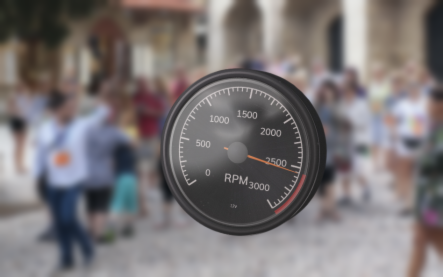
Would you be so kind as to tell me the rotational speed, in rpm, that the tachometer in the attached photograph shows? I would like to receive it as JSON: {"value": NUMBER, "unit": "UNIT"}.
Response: {"value": 2550, "unit": "rpm"}
